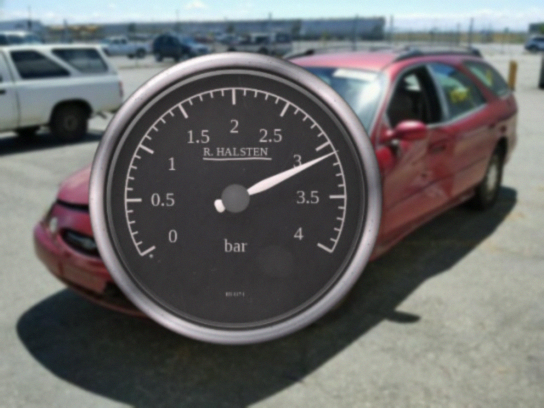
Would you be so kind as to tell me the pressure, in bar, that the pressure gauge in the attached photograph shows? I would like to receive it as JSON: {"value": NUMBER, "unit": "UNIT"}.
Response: {"value": 3.1, "unit": "bar"}
